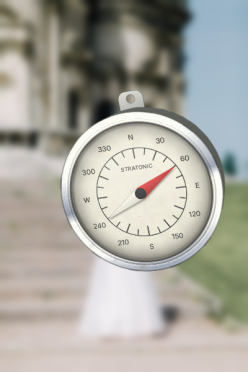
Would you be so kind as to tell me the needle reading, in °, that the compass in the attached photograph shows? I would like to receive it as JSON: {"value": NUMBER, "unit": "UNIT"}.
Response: {"value": 60, "unit": "°"}
